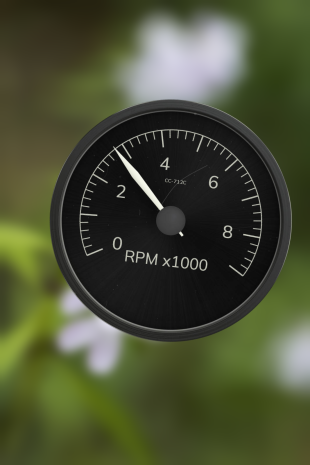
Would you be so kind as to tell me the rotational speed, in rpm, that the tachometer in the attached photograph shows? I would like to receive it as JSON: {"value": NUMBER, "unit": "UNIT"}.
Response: {"value": 2800, "unit": "rpm"}
